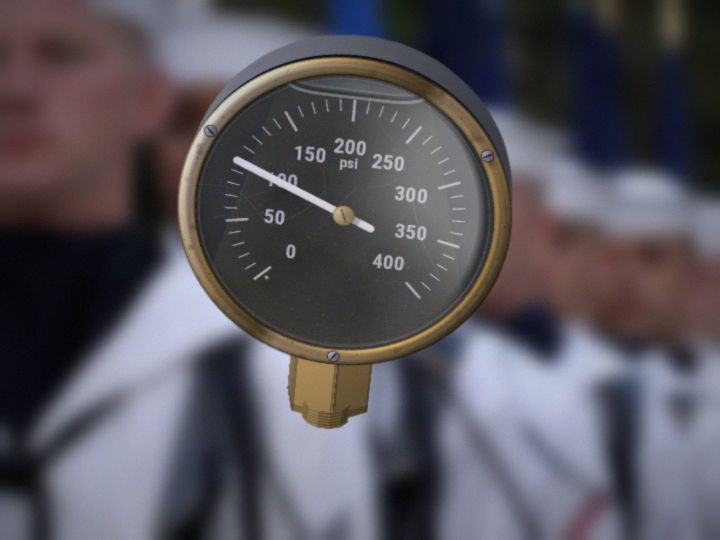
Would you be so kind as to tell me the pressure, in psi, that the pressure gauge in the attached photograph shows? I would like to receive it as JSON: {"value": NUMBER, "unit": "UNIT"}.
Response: {"value": 100, "unit": "psi"}
